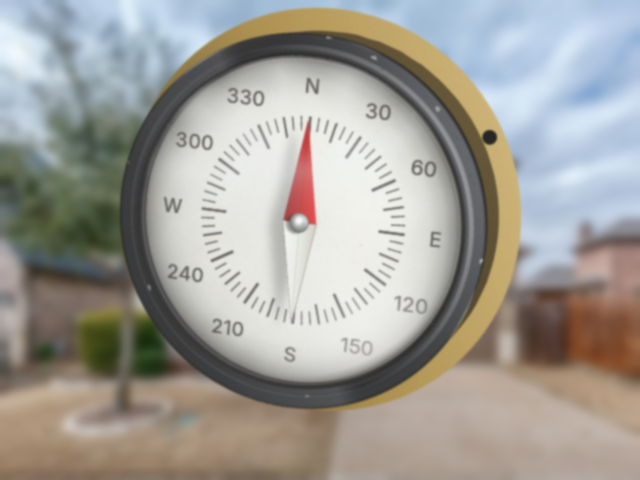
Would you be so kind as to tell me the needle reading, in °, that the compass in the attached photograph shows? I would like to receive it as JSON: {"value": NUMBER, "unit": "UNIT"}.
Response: {"value": 0, "unit": "°"}
